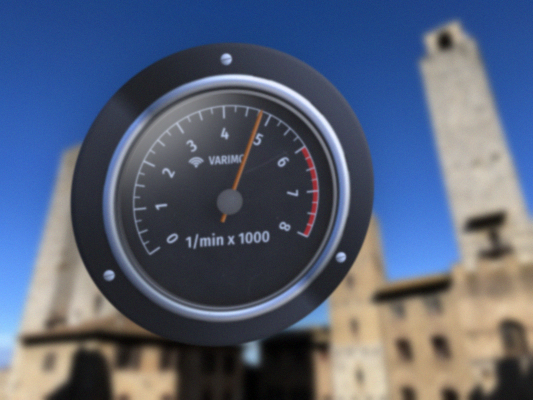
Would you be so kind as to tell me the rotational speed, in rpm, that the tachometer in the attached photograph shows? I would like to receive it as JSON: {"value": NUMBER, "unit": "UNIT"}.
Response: {"value": 4750, "unit": "rpm"}
